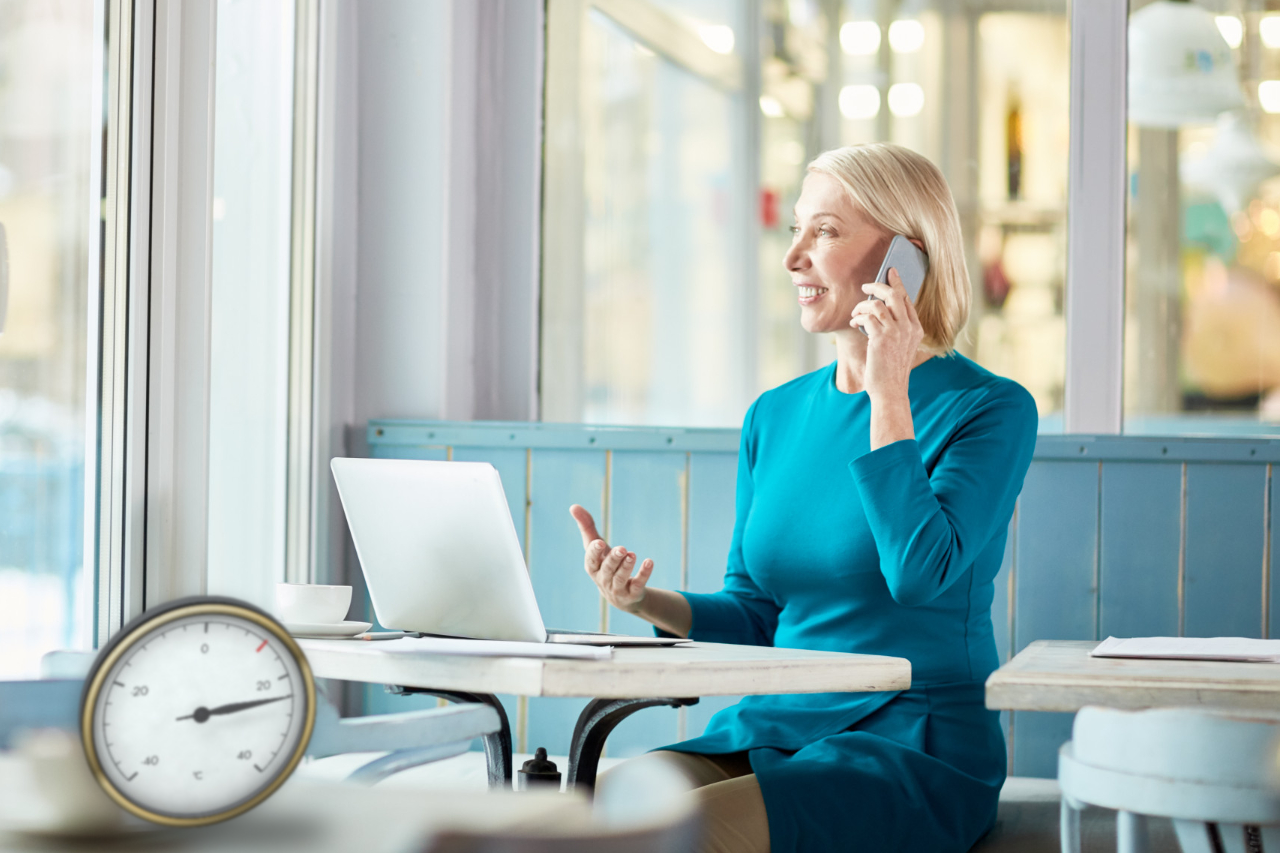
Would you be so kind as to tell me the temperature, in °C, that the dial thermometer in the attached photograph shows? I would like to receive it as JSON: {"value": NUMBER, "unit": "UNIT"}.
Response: {"value": 24, "unit": "°C"}
